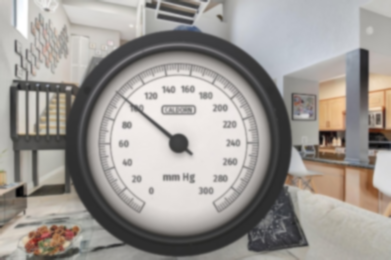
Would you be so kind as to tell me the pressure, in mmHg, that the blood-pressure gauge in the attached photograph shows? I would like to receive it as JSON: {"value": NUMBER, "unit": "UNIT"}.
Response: {"value": 100, "unit": "mmHg"}
